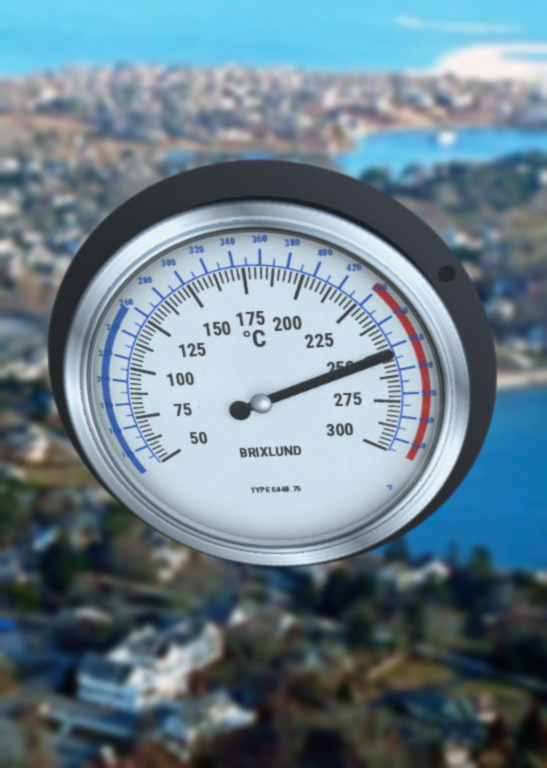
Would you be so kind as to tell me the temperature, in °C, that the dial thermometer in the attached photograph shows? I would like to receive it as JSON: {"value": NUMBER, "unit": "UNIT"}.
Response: {"value": 250, "unit": "°C"}
